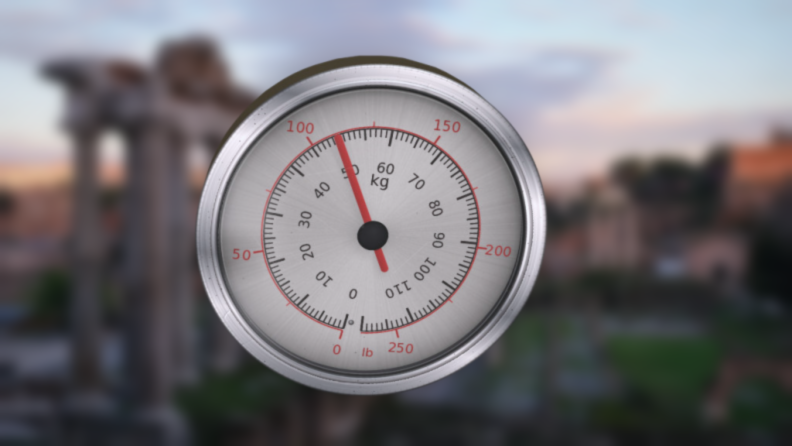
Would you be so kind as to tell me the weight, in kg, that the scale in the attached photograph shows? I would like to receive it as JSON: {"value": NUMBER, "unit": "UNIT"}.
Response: {"value": 50, "unit": "kg"}
